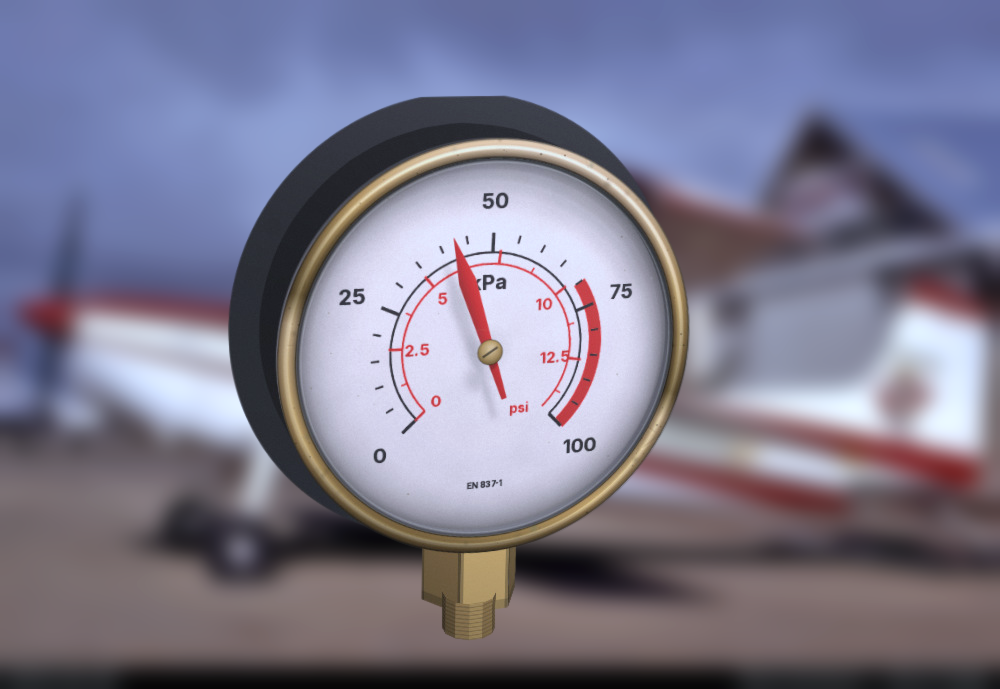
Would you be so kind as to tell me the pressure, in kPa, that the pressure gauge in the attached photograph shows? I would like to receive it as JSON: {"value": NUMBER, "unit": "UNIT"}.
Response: {"value": 42.5, "unit": "kPa"}
